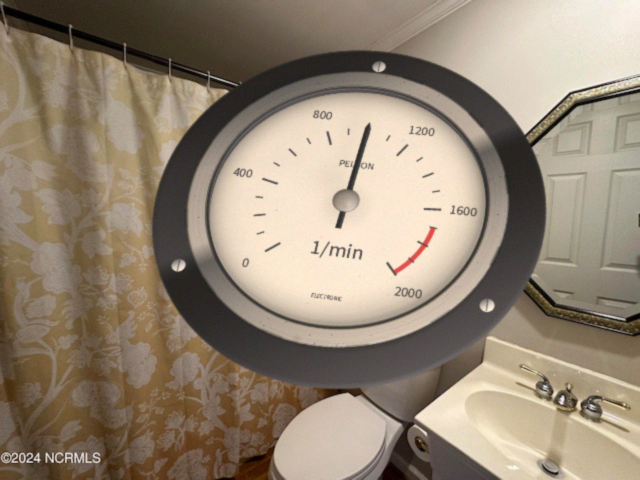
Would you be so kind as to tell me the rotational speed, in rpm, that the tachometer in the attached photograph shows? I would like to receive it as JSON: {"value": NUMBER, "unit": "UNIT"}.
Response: {"value": 1000, "unit": "rpm"}
